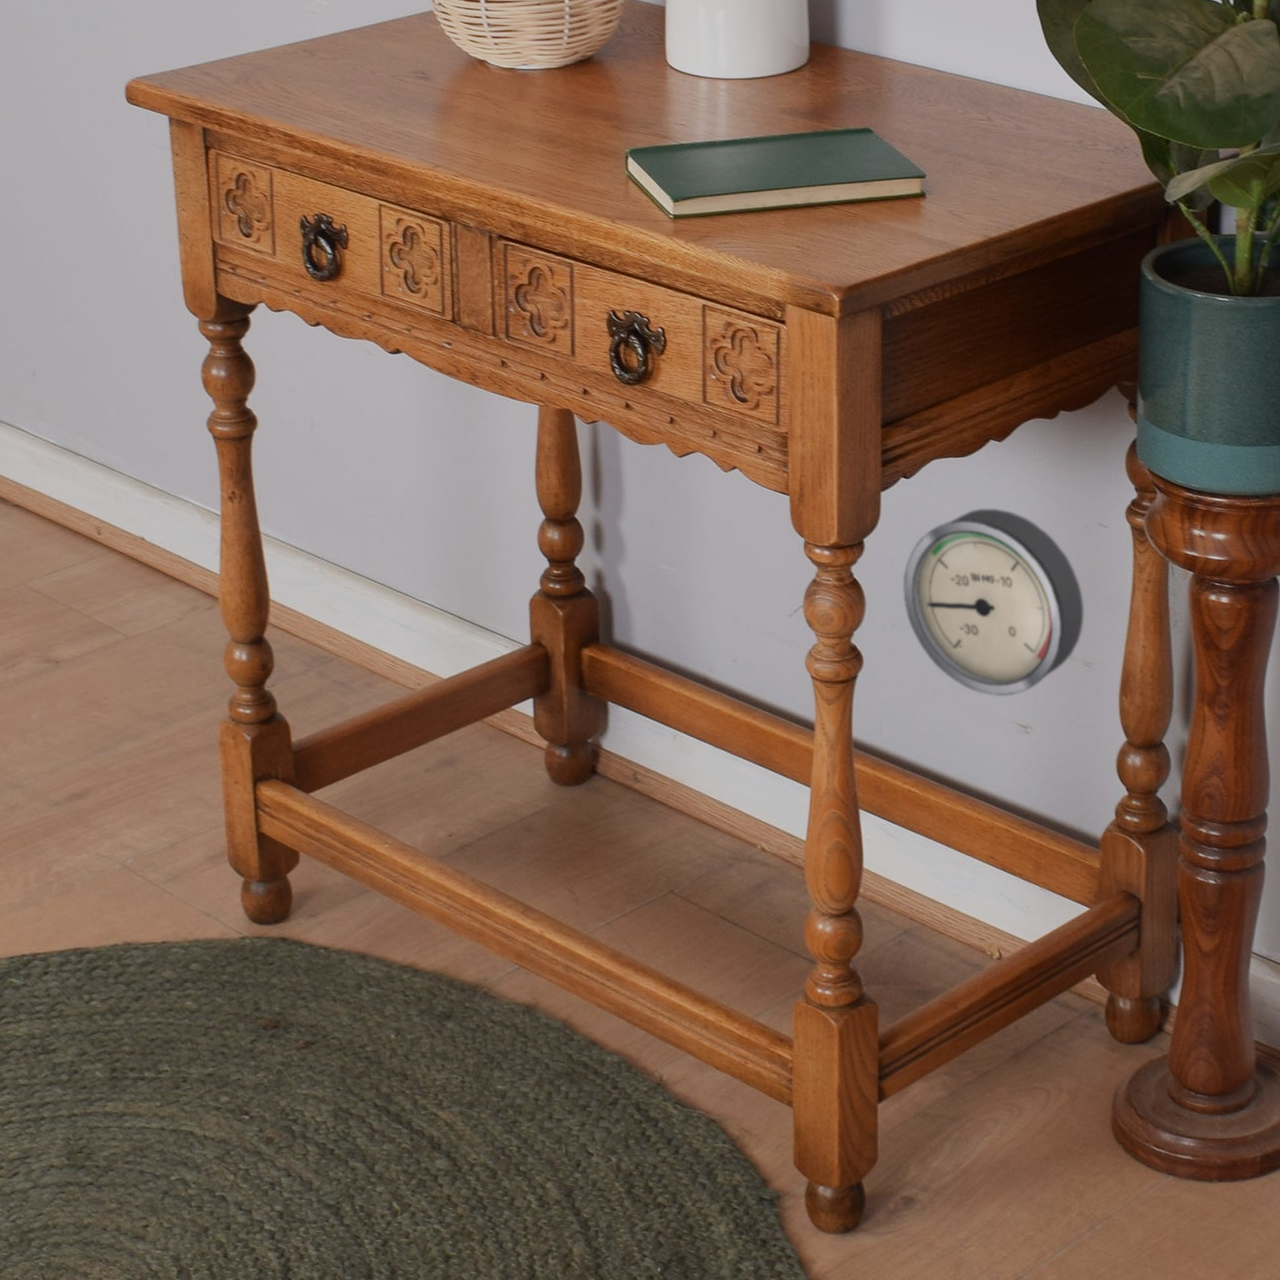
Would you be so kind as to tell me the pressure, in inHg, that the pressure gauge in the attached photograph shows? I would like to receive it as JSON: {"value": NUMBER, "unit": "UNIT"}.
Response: {"value": -25, "unit": "inHg"}
